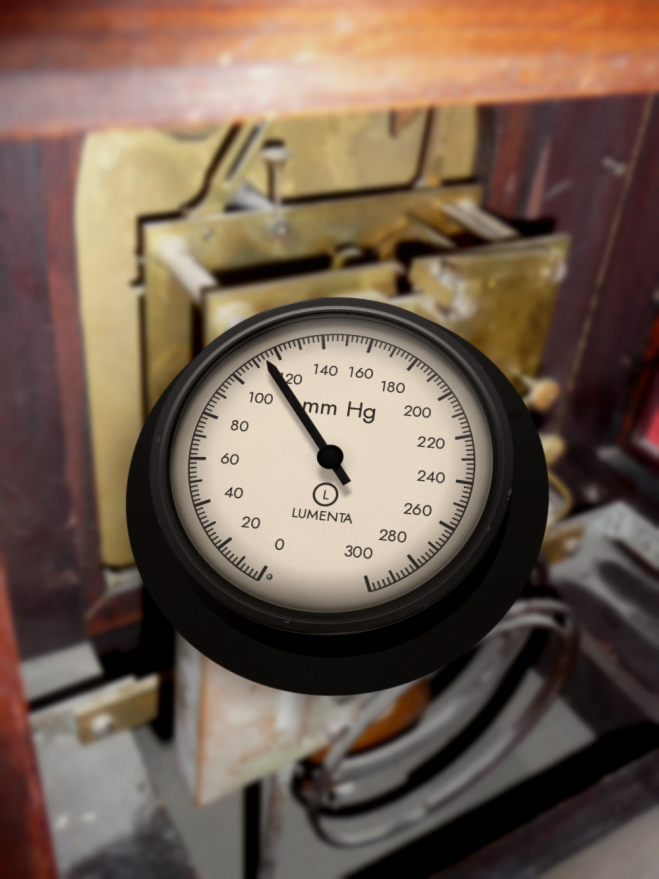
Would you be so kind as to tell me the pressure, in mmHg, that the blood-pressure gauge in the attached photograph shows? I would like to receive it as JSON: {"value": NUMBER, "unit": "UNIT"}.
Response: {"value": 114, "unit": "mmHg"}
